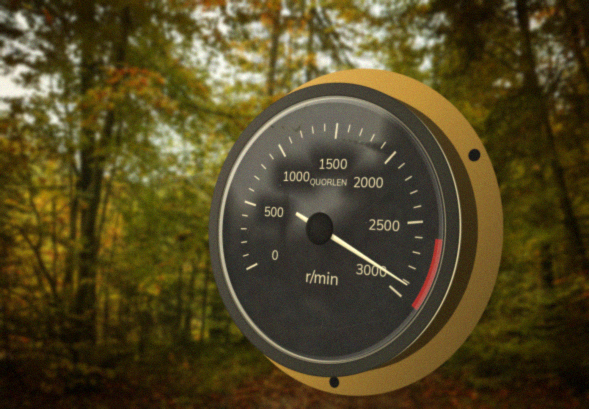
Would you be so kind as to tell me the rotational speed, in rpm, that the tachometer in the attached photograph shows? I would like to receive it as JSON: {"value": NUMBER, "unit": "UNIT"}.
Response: {"value": 2900, "unit": "rpm"}
